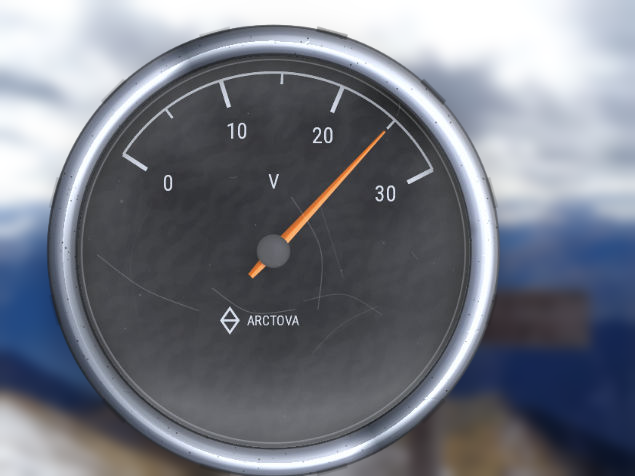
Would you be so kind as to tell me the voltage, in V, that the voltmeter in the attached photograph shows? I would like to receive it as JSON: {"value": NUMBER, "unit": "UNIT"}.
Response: {"value": 25, "unit": "V"}
